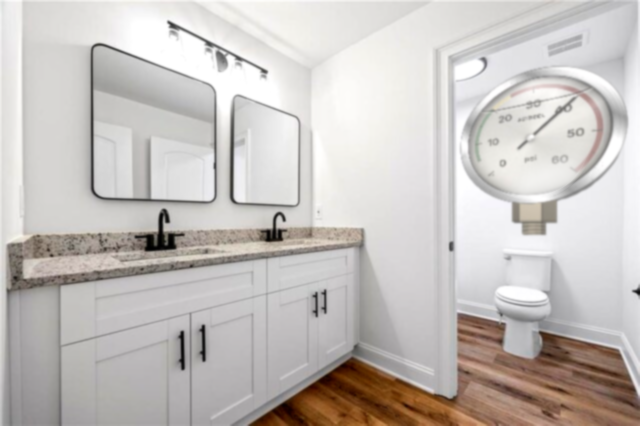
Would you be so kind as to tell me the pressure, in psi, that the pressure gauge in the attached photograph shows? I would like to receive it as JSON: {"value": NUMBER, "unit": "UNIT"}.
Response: {"value": 40, "unit": "psi"}
